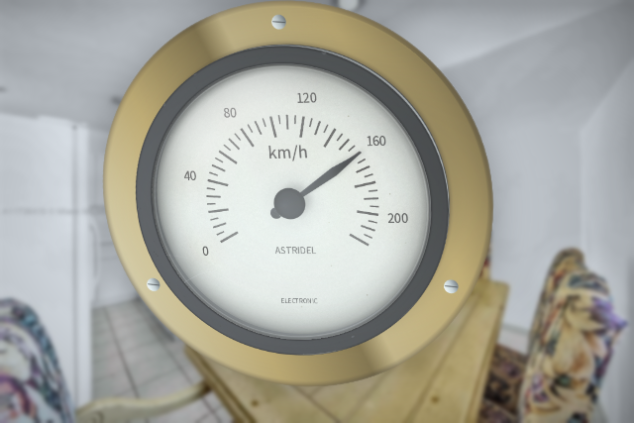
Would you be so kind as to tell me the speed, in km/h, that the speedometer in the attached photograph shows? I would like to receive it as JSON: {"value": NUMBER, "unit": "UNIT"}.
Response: {"value": 160, "unit": "km/h"}
